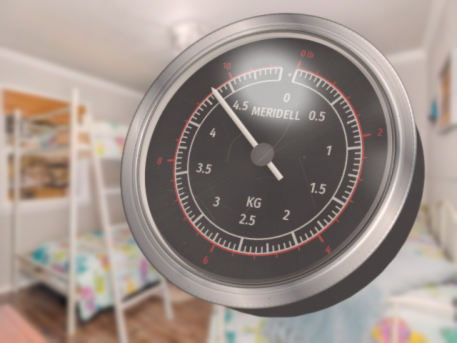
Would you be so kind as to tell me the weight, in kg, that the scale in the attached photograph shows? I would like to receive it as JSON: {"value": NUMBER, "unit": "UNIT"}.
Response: {"value": 4.35, "unit": "kg"}
